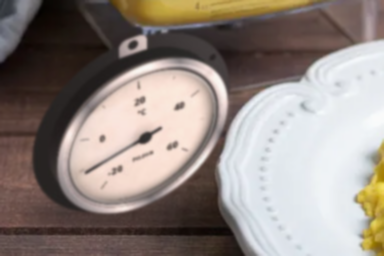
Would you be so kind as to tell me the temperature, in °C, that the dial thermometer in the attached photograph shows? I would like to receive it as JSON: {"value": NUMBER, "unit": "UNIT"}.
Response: {"value": -10, "unit": "°C"}
